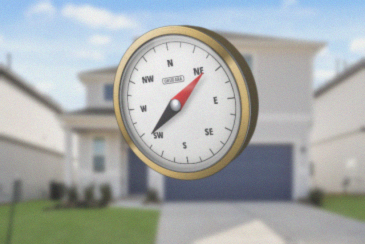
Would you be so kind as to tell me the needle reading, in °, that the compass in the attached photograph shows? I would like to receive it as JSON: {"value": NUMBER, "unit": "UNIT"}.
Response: {"value": 52.5, "unit": "°"}
